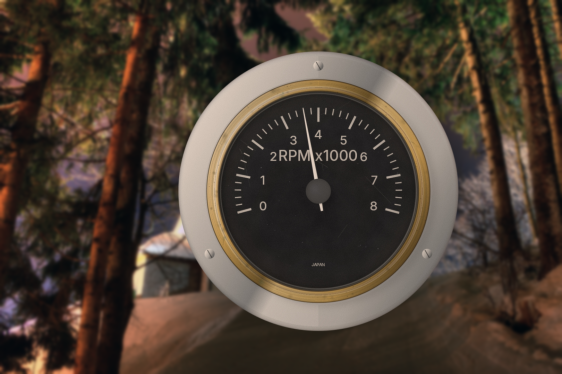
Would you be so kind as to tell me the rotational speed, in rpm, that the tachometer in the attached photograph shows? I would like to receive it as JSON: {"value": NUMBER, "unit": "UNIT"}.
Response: {"value": 3600, "unit": "rpm"}
